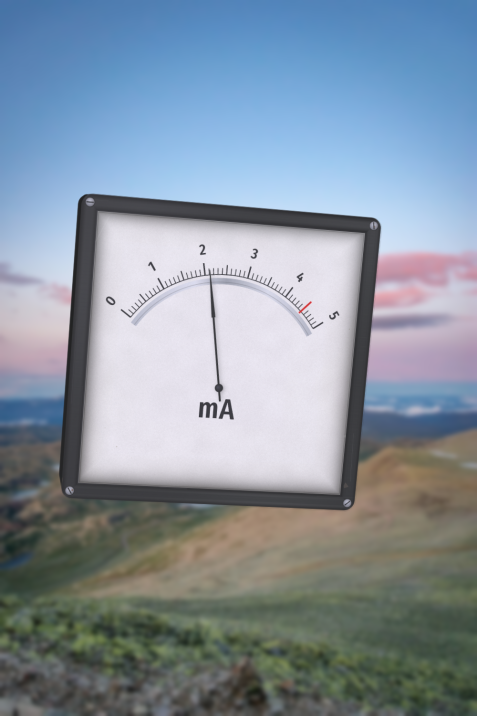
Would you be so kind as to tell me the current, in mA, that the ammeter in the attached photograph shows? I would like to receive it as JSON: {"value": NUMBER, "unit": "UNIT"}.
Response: {"value": 2.1, "unit": "mA"}
